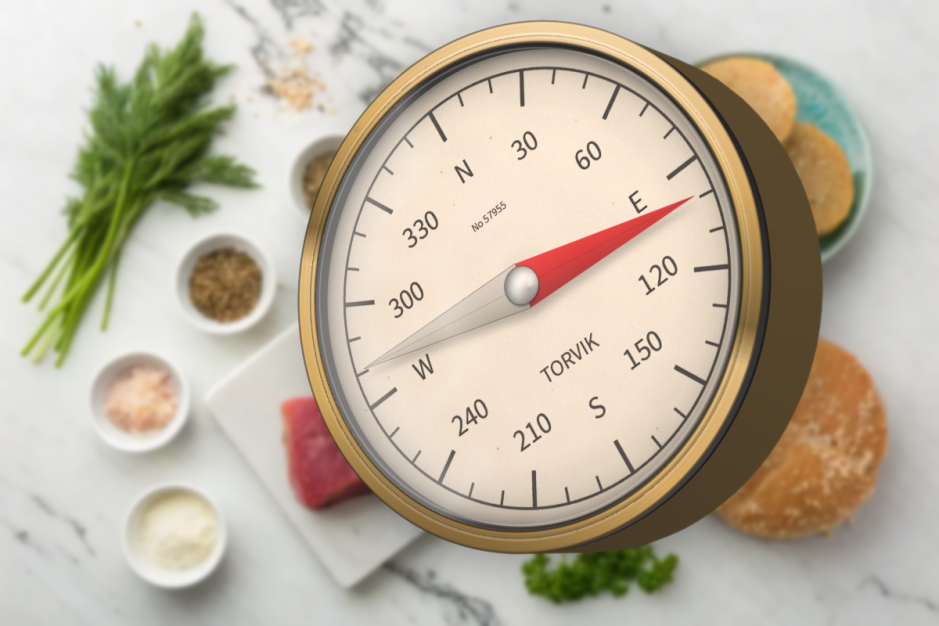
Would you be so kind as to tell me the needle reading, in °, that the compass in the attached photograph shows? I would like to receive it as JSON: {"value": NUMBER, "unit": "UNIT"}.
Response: {"value": 100, "unit": "°"}
